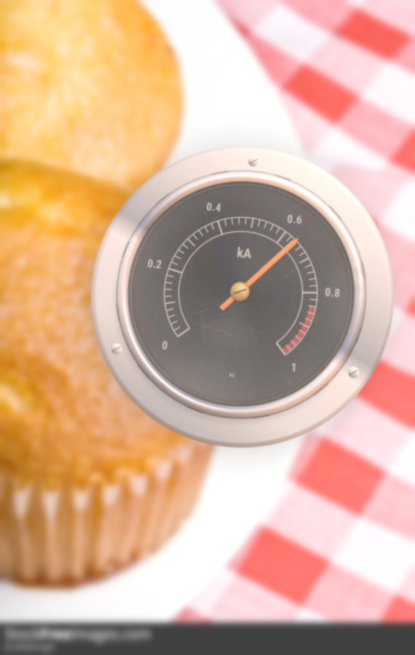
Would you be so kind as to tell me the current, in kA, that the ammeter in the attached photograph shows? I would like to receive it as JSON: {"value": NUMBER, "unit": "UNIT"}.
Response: {"value": 0.64, "unit": "kA"}
